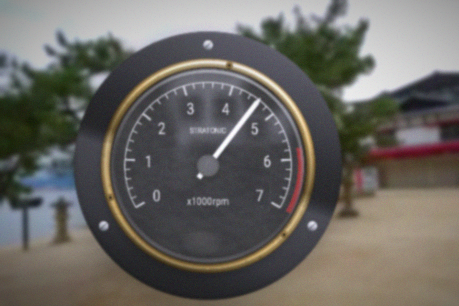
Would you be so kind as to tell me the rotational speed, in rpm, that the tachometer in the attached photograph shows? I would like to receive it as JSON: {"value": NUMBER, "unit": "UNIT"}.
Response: {"value": 4600, "unit": "rpm"}
